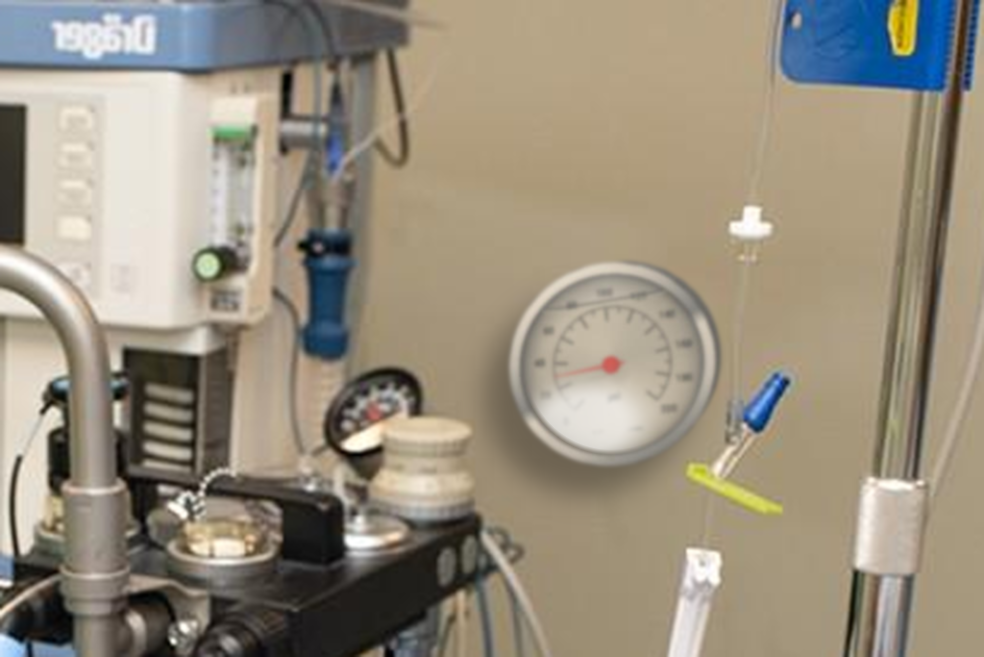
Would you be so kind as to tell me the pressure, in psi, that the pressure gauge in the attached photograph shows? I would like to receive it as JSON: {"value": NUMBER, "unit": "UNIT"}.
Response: {"value": 30, "unit": "psi"}
